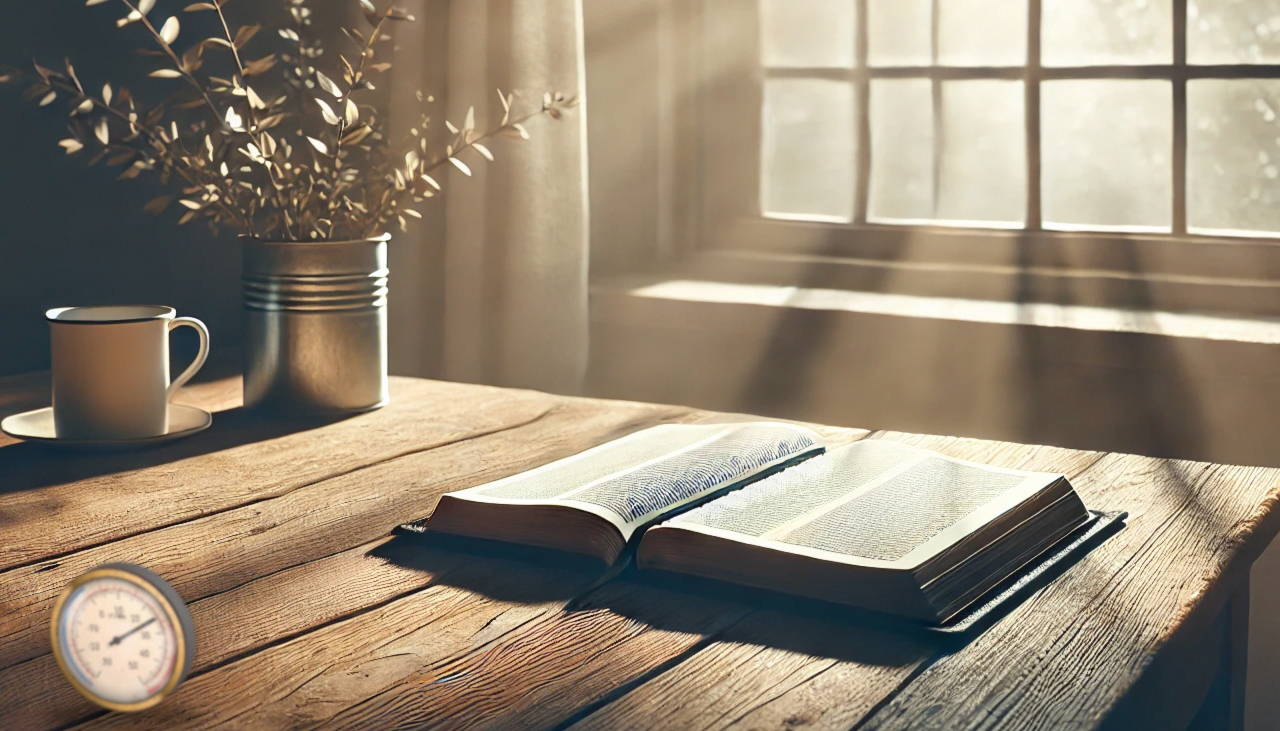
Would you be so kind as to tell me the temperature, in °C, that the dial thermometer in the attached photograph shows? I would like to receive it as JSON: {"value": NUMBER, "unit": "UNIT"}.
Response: {"value": 25, "unit": "°C"}
